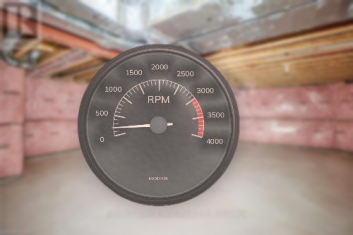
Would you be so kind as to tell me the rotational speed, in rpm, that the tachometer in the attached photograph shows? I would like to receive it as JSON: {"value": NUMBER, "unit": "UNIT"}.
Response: {"value": 200, "unit": "rpm"}
